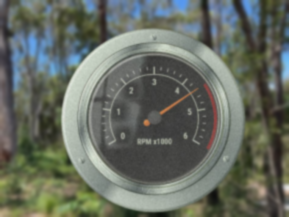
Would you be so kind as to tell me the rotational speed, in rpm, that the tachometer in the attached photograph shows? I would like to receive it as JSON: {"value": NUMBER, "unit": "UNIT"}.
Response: {"value": 4400, "unit": "rpm"}
